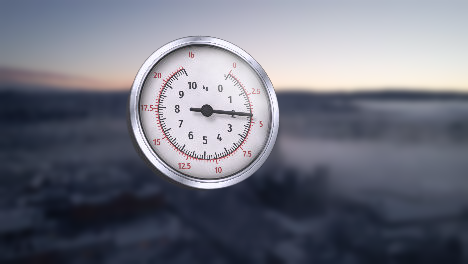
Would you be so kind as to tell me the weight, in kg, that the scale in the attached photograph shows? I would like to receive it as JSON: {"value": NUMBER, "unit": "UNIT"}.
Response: {"value": 2, "unit": "kg"}
